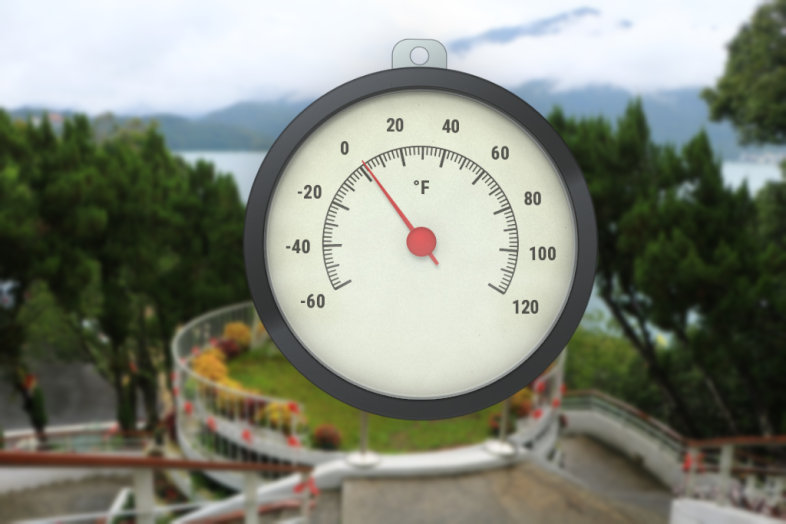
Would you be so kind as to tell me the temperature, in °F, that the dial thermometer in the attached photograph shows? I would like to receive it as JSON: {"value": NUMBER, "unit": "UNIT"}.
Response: {"value": 2, "unit": "°F"}
